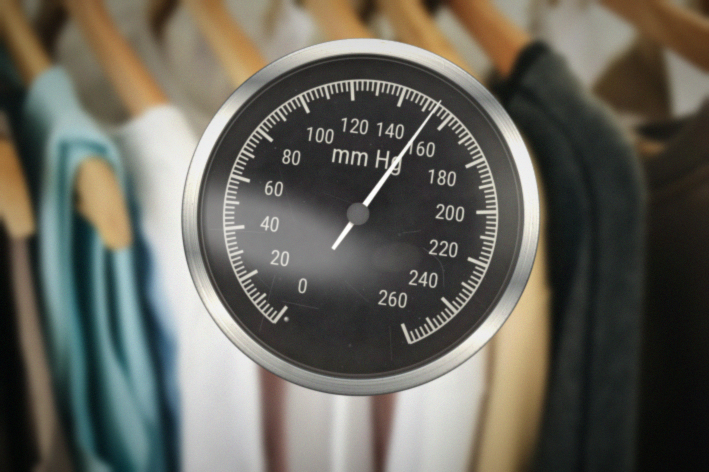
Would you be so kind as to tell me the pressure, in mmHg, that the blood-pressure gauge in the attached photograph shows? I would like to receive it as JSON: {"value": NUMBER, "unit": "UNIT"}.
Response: {"value": 154, "unit": "mmHg"}
